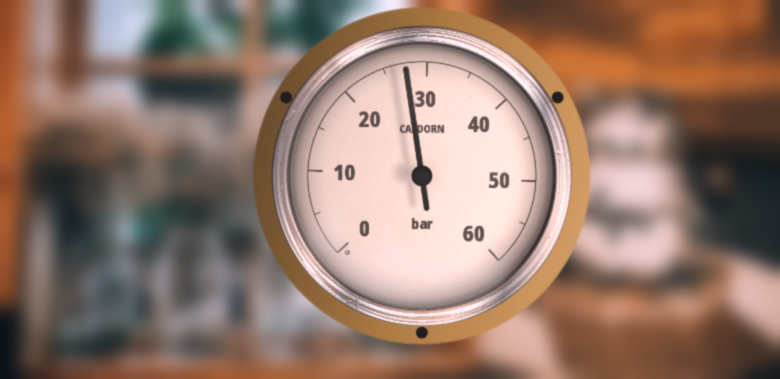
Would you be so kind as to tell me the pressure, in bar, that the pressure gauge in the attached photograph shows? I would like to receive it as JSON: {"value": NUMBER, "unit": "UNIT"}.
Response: {"value": 27.5, "unit": "bar"}
